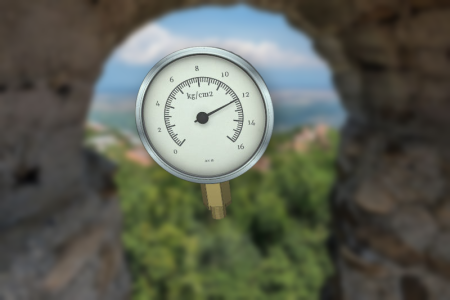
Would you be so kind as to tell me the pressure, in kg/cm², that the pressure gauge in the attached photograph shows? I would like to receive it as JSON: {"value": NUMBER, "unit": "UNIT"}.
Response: {"value": 12, "unit": "kg/cm²"}
